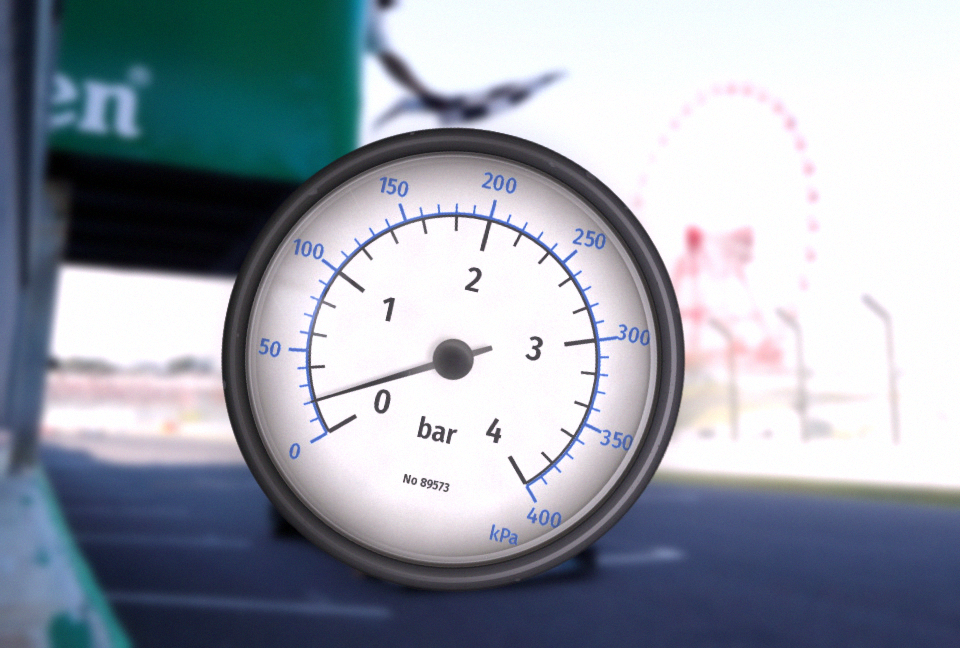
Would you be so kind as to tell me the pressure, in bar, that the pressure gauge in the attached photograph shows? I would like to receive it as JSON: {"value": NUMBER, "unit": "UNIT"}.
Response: {"value": 0.2, "unit": "bar"}
